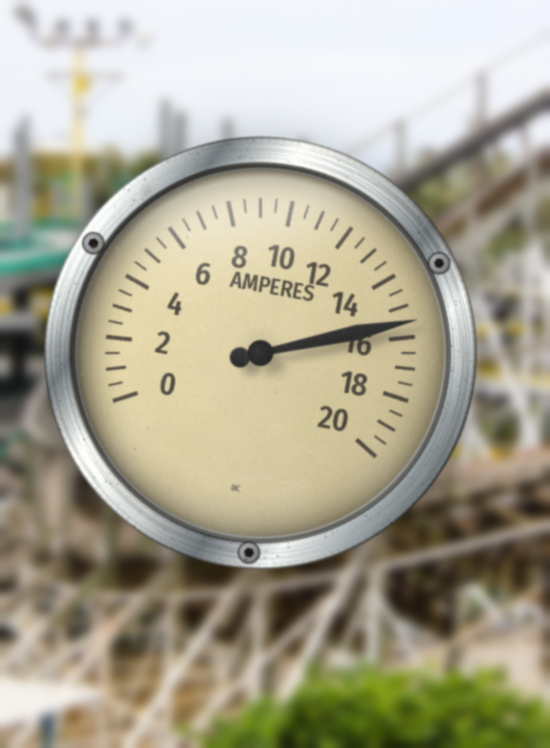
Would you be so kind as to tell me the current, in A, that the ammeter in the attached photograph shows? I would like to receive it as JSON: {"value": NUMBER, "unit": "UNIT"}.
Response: {"value": 15.5, "unit": "A"}
